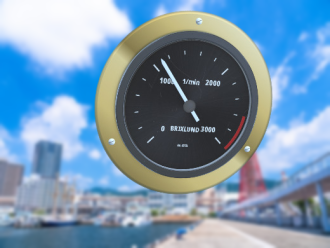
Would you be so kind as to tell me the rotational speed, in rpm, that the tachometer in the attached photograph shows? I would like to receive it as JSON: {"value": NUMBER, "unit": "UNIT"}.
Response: {"value": 1100, "unit": "rpm"}
